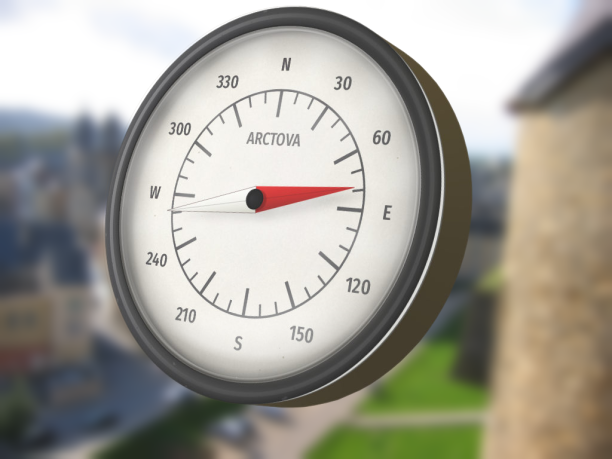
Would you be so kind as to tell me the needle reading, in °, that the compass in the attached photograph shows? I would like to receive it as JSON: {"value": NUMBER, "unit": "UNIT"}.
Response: {"value": 80, "unit": "°"}
